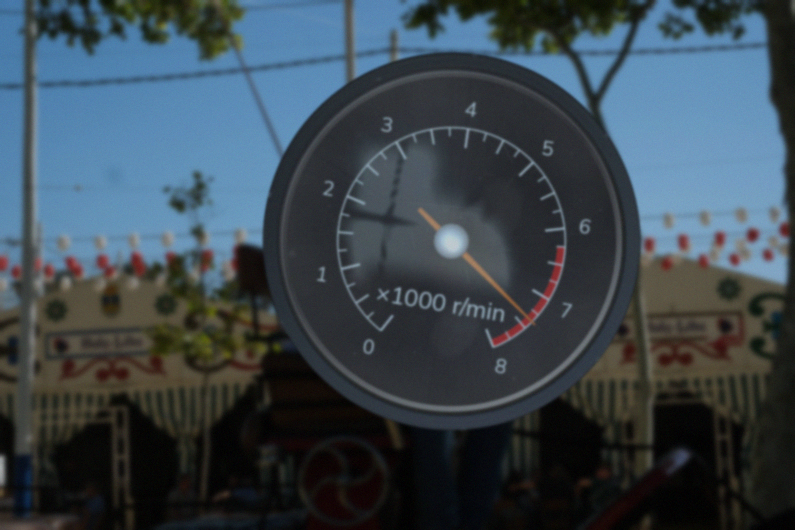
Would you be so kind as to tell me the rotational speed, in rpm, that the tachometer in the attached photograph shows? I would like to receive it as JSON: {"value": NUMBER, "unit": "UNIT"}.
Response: {"value": 7375, "unit": "rpm"}
